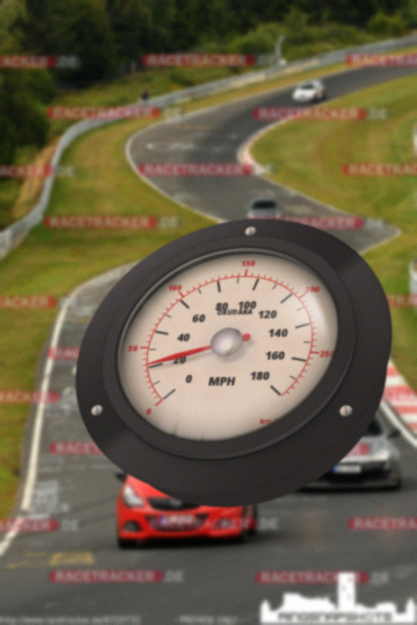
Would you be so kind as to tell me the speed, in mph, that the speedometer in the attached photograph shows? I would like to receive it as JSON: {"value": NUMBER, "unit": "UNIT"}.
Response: {"value": 20, "unit": "mph"}
